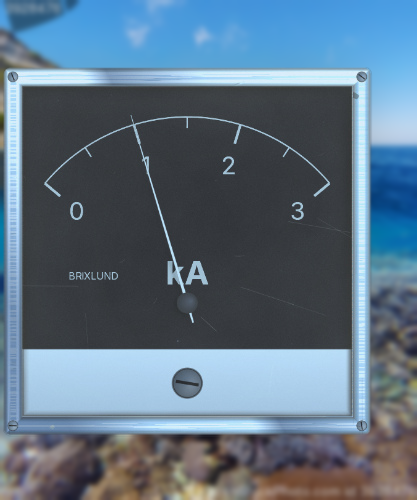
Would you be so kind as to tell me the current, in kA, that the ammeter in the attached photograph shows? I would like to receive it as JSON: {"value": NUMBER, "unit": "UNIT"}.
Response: {"value": 1, "unit": "kA"}
